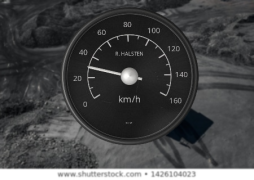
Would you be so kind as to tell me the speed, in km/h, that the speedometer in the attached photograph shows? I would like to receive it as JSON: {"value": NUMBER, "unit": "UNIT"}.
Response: {"value": 30, "unit": "km/h"}
